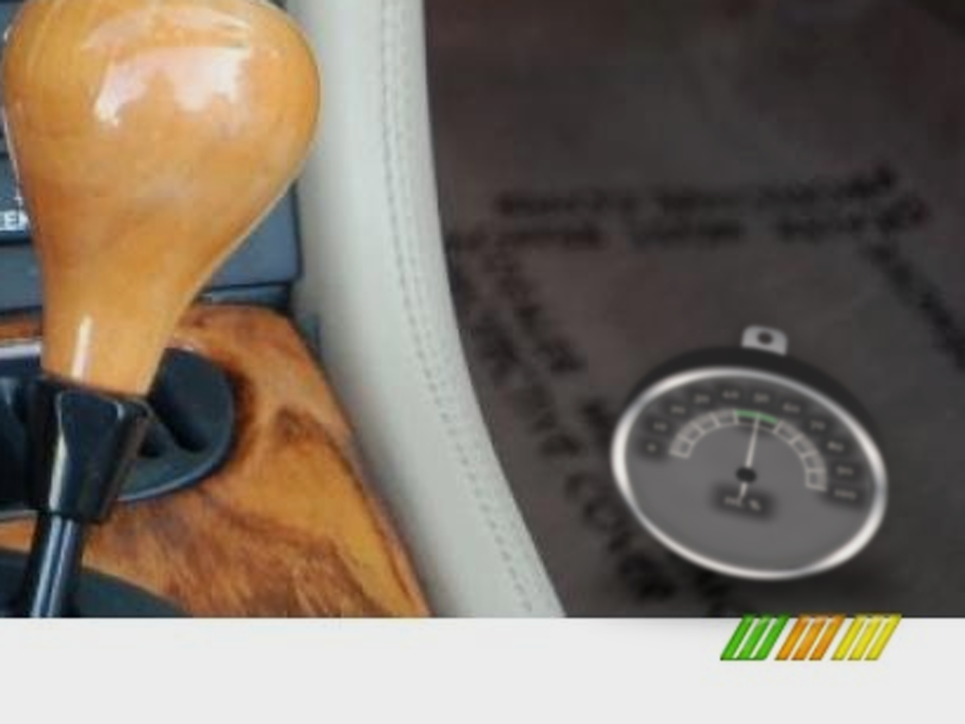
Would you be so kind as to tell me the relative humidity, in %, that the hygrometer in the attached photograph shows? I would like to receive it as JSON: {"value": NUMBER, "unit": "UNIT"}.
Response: {"value": 50, "unit": "%"}
